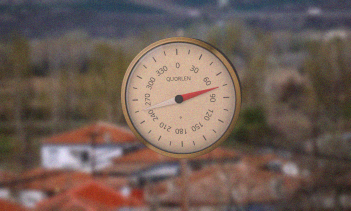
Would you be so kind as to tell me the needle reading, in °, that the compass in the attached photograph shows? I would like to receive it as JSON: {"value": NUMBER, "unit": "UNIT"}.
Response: {"value": 75, "unit": "°"}
